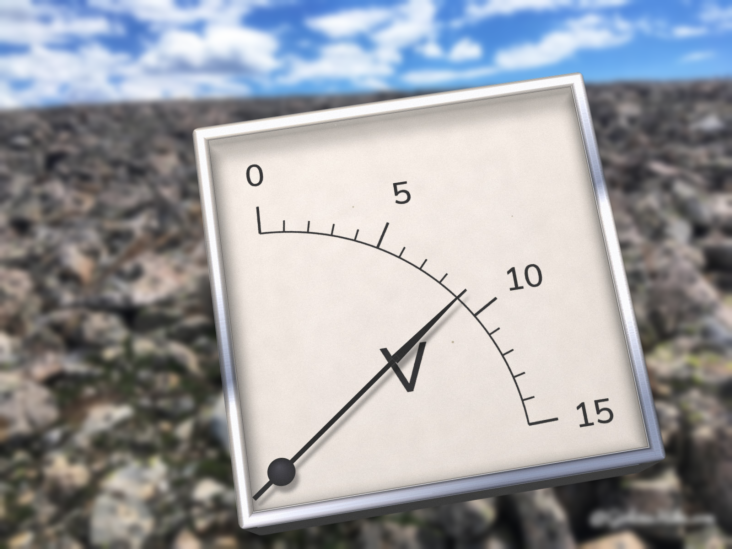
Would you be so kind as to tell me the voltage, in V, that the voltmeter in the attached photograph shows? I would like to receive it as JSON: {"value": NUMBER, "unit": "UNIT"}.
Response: {"value": 9, "unit": "V"}
